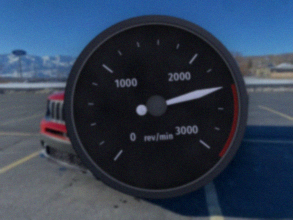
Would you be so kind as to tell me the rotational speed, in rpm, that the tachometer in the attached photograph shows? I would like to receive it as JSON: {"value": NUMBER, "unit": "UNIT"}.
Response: {"value": 2400, "unit": "rpm"}
